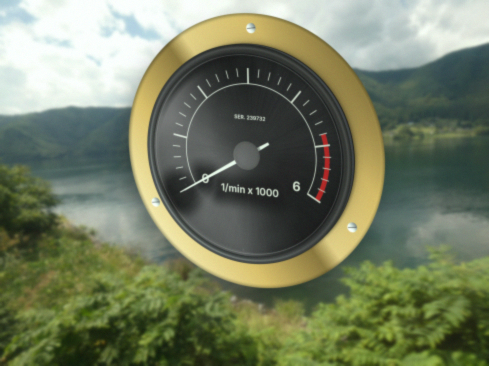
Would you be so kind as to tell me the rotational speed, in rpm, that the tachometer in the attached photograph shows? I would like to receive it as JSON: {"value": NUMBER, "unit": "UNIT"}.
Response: {"value": 0, "unit": "rpm"}
